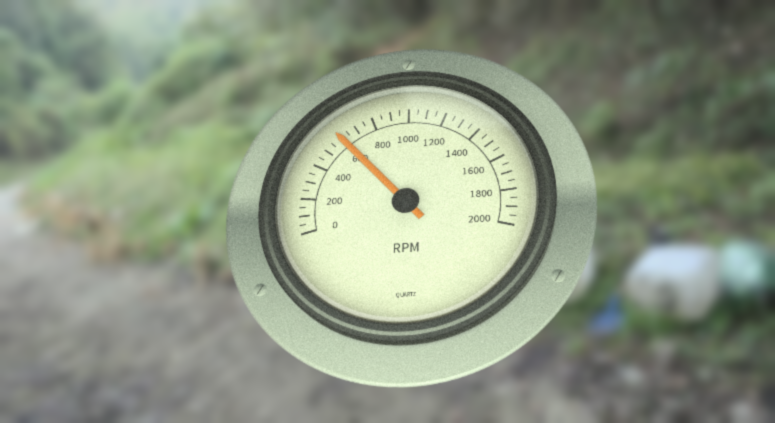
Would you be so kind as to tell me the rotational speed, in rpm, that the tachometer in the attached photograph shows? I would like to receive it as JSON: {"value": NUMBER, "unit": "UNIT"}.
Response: {"value": 600, "unit": "rpm"}
